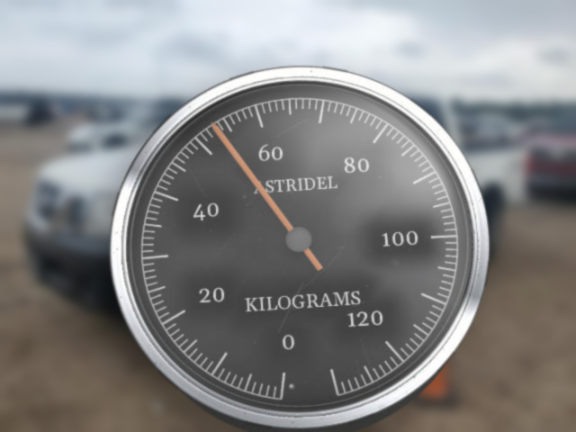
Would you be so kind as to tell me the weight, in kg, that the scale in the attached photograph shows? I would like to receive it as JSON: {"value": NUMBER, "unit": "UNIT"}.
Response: {"value": 53, "unit": "kg"}
